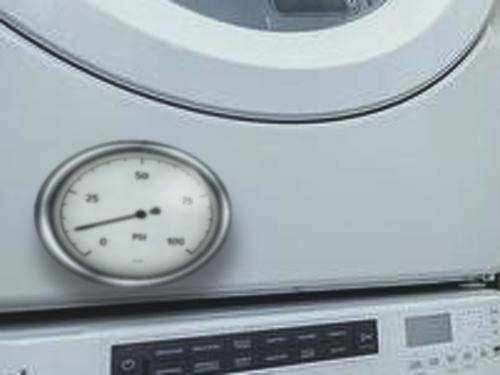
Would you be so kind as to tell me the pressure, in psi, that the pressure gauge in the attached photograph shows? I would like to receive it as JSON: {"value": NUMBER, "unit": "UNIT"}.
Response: {"value": 10, "unit": "psi"}
